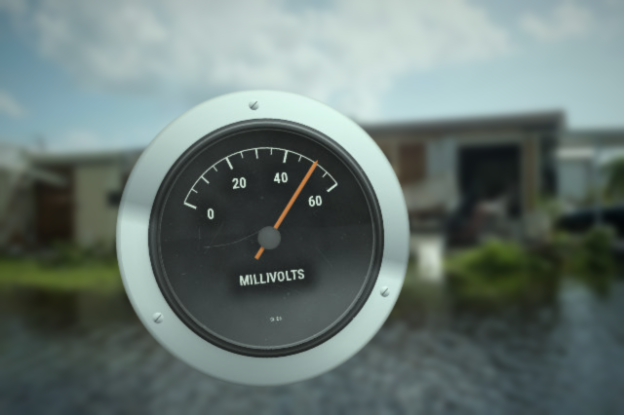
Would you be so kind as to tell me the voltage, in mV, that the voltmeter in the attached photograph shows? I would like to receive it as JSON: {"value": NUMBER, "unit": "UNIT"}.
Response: {"value": 50, "unit": "mV"}
